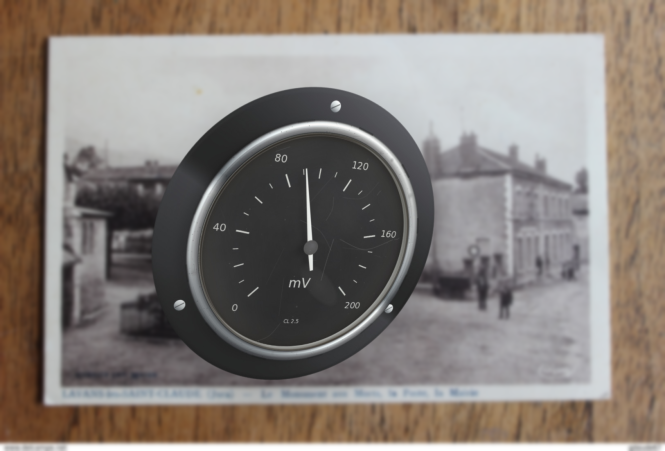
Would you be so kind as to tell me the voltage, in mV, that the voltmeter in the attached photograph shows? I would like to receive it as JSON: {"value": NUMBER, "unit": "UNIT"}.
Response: {"value": 90, "unit": "mV"}
